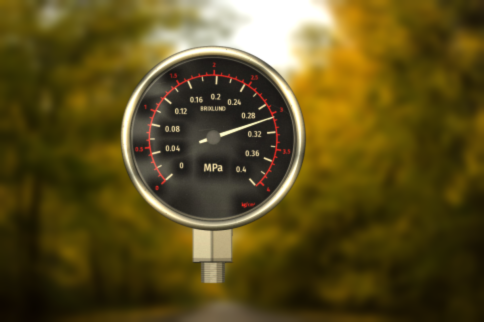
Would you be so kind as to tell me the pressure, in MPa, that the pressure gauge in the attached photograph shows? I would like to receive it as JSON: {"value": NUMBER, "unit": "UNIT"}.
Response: {"value": 0.3, "unit": "MPa"}
